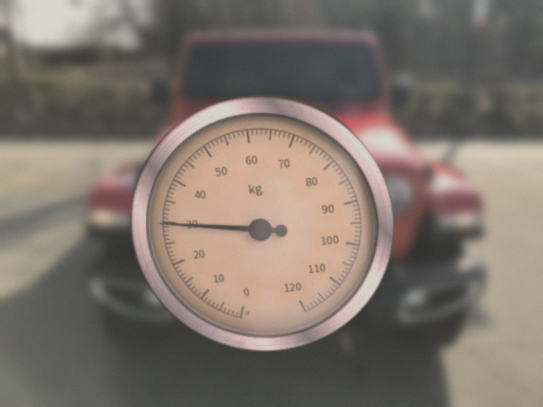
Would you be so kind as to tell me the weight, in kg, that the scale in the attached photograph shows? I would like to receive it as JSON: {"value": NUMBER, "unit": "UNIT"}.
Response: {"value": 30, "unit": "kg"}
